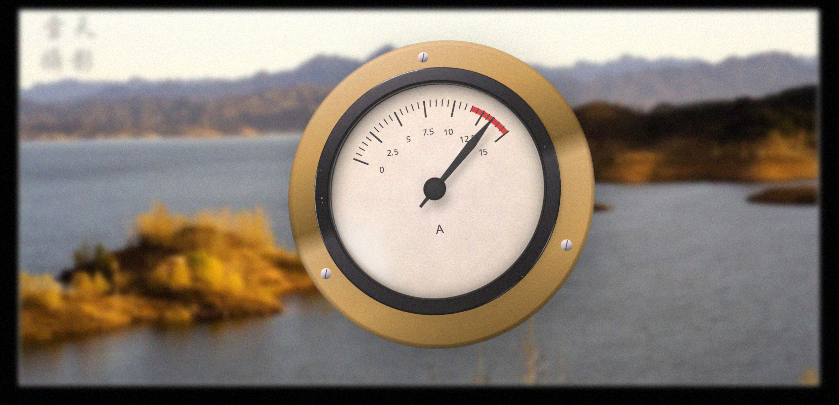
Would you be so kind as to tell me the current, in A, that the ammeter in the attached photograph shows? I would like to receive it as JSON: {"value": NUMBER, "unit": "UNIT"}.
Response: {"value": 13.5, "unit": "A"}
